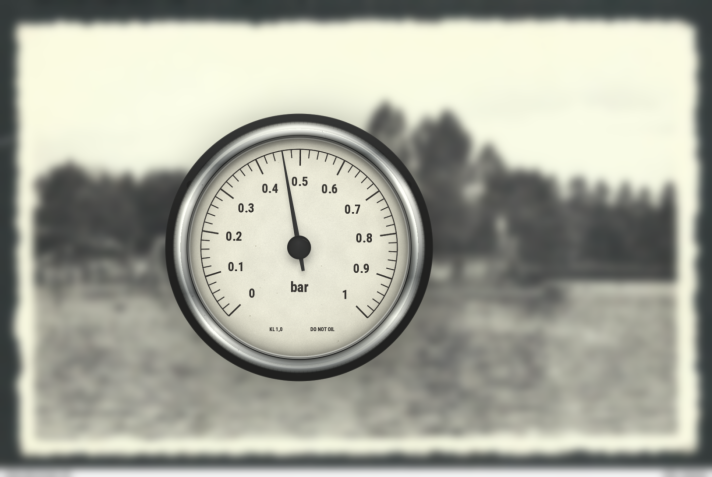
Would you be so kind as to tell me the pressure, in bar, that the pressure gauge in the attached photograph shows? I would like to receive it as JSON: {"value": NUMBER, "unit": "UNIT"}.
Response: {"value": 0.46, "unit": "bar"}
